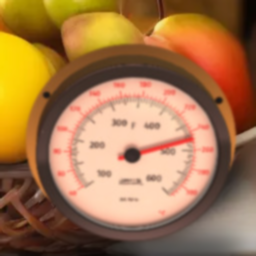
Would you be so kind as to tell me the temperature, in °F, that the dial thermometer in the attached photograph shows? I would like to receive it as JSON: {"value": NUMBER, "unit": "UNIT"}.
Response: {"value": 475, "unit": "°F"}
